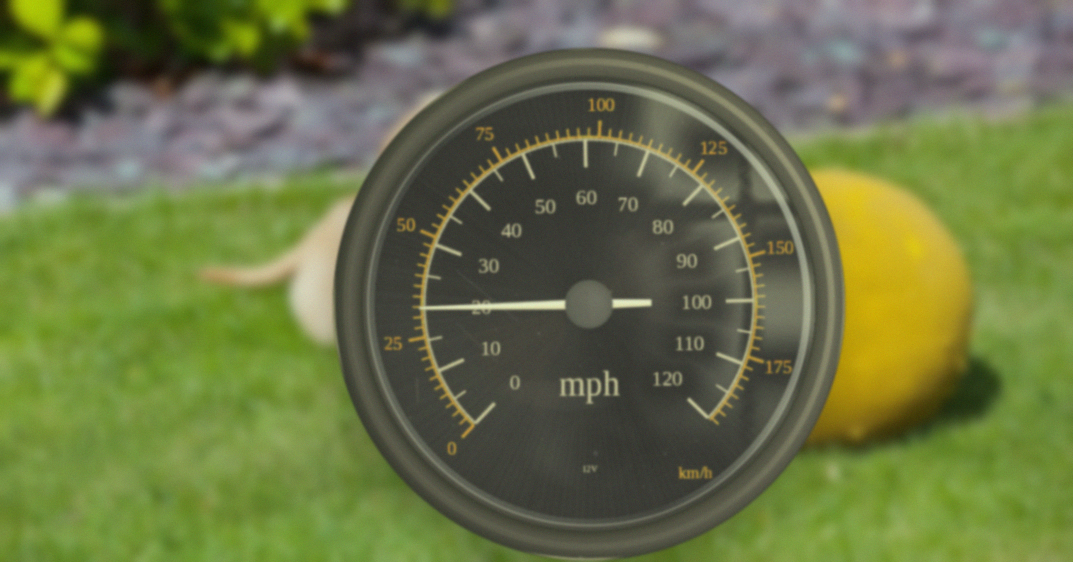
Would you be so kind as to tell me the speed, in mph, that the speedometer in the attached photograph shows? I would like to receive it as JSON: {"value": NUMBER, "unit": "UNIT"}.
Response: {"value": 20, "unit": "mph"}
